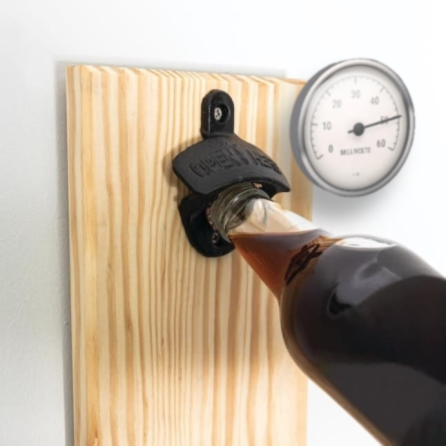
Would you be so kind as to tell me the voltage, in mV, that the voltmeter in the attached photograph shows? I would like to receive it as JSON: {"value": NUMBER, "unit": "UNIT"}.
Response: {"value": 50, "unit": "mV"}
